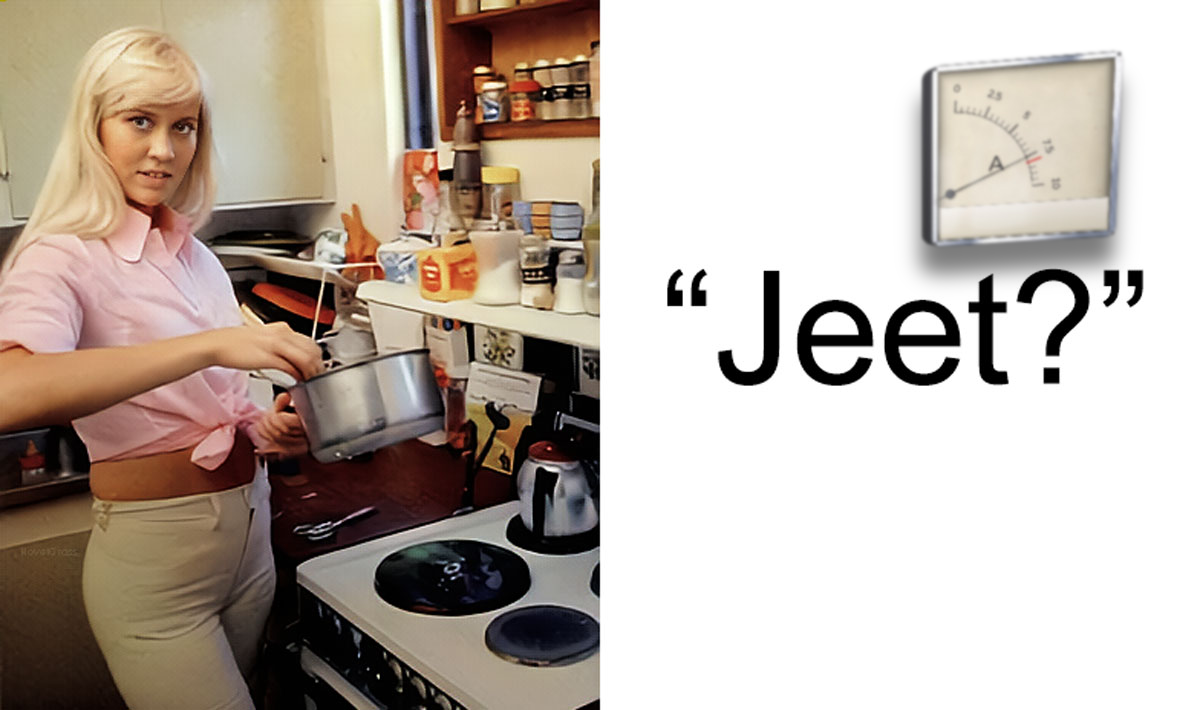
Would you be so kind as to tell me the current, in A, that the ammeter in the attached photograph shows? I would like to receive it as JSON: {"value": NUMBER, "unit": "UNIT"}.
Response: {"value": 7.5, "unit": "A"}
